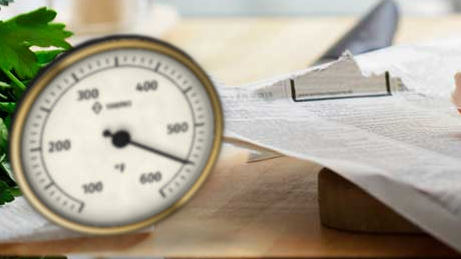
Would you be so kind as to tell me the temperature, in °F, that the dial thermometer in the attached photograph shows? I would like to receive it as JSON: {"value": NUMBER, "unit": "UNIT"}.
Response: {"value": 550, "unit": "°F"}
